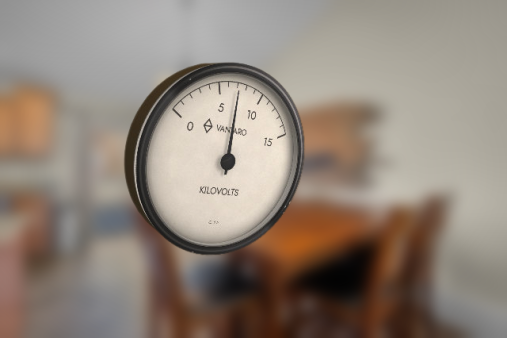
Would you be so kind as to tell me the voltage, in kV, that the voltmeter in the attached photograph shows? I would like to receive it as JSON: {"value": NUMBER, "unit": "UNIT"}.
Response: {"value": 7, "unit": "kV"}
